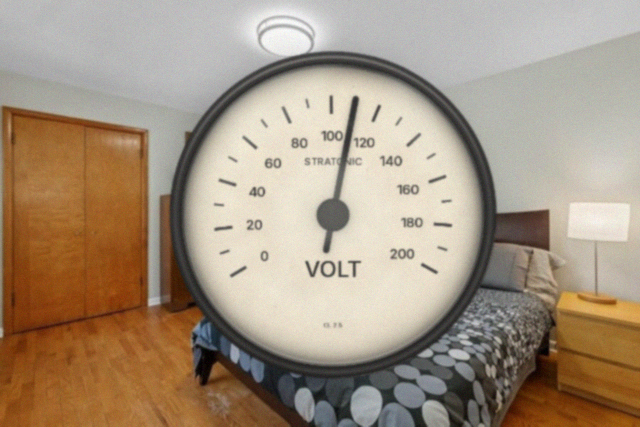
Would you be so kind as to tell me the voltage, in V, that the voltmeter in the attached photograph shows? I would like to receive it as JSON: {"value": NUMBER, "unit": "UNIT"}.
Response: {"value": 110, "unit": "V"}
